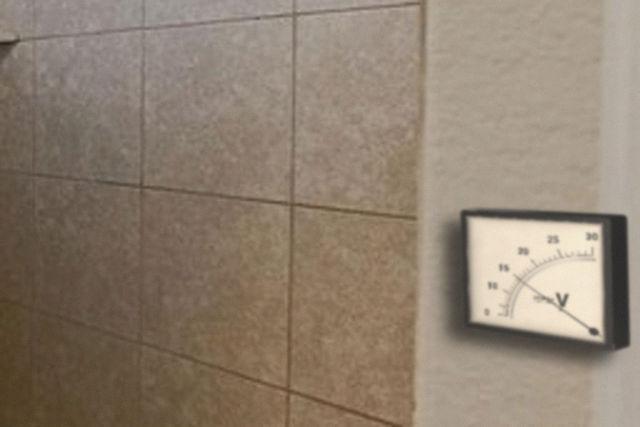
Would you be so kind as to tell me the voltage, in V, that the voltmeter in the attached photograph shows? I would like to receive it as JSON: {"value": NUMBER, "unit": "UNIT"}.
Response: {"value": 15, "unit": "V"}
